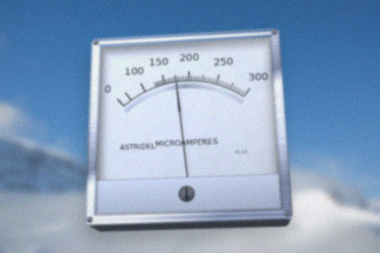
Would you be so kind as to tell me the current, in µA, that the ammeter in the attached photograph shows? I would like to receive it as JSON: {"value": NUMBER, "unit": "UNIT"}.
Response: {"value": 175, "unit": "µA"}
